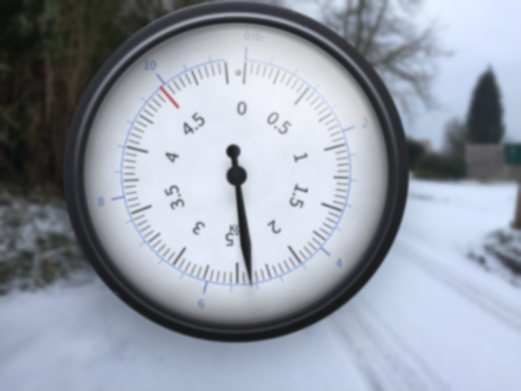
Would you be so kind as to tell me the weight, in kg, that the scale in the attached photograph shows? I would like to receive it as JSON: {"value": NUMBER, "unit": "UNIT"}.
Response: {"value": 2.4, "unit": "kg"}
